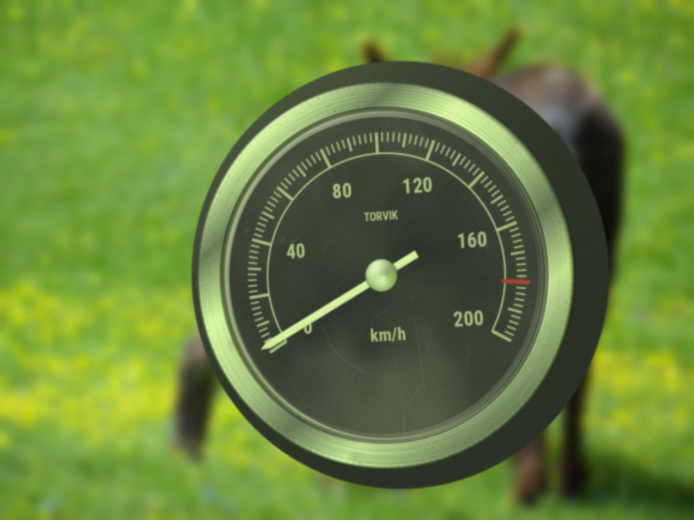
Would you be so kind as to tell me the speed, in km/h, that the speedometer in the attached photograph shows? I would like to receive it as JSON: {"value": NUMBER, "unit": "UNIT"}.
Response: {"value": 2, "unit": "km/h"}
